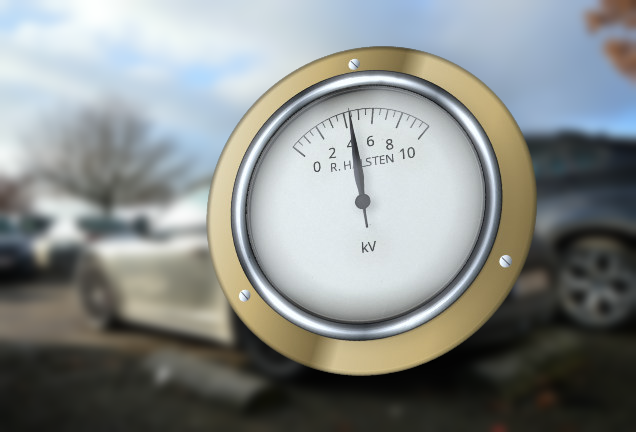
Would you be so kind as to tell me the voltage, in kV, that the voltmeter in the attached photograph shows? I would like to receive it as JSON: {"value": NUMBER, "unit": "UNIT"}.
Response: {"value": 4.5, "unit": "kV"}
